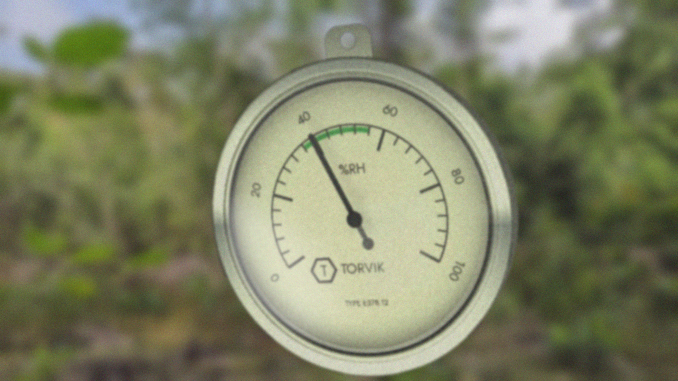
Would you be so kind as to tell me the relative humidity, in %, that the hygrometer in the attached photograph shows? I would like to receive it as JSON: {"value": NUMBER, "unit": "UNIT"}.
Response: {"value": 40, "unit": "%"}
